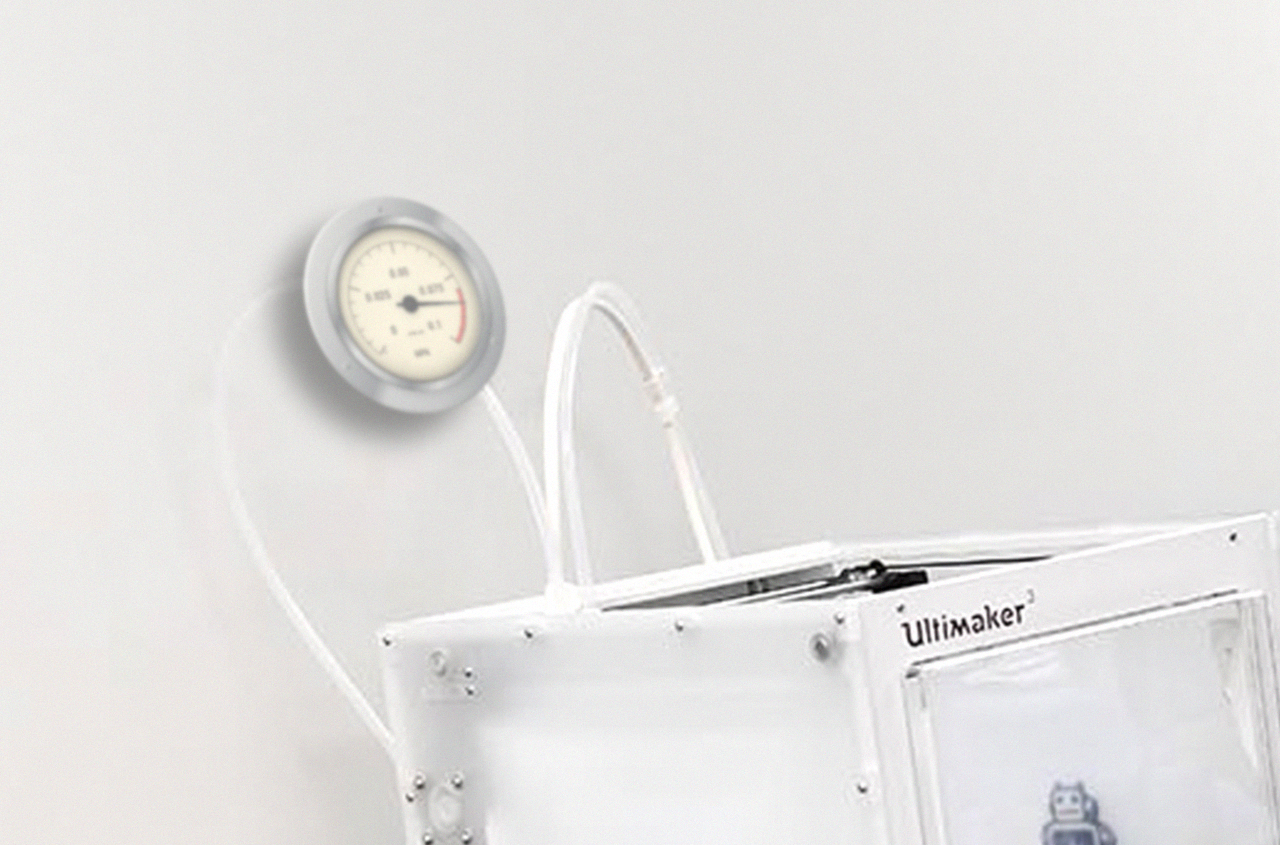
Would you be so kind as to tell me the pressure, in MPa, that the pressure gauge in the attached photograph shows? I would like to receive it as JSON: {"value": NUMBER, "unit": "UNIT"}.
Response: {"value": 0.085, "unit": "MPa"}
